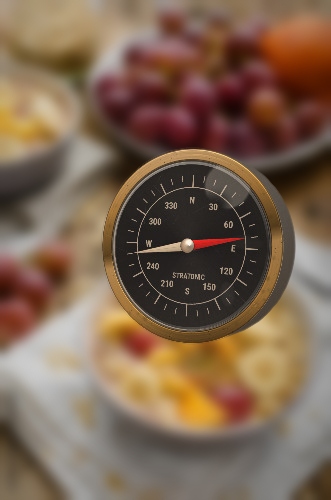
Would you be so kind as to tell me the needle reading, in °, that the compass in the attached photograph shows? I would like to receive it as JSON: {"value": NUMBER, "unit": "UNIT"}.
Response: {"value": 80, "unit": "°"}
